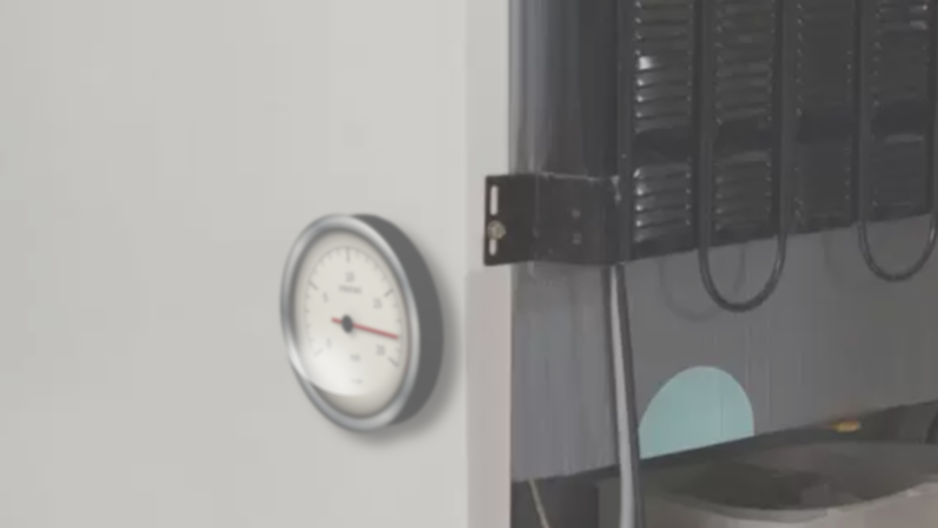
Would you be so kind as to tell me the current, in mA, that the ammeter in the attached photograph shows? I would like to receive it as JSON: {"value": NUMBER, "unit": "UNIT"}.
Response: {"value": 18, "unit": "mA"}
